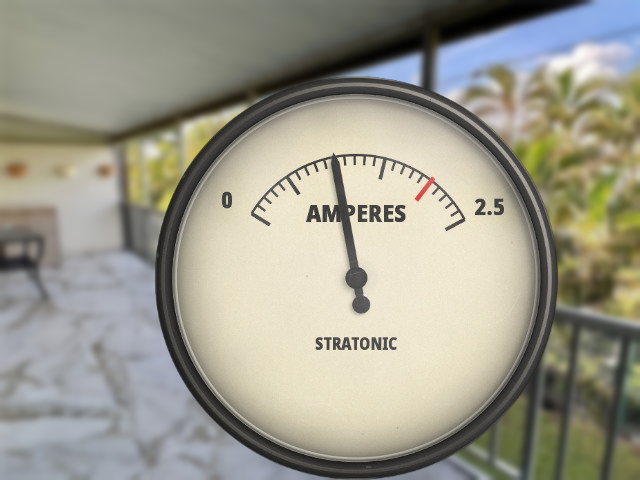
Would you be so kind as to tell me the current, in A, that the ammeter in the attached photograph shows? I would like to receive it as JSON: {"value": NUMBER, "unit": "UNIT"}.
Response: {"value": 1, "unit": "A"}
